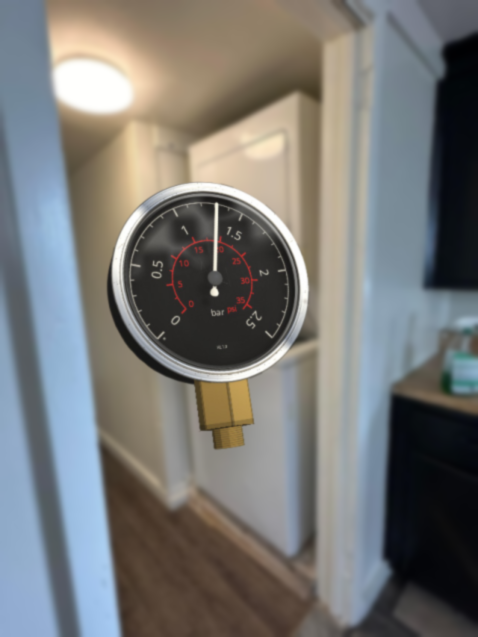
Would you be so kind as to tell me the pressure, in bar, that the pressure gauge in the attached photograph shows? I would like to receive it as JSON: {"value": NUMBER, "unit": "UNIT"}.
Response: {"value": 1.3, "unit": "bar"}
